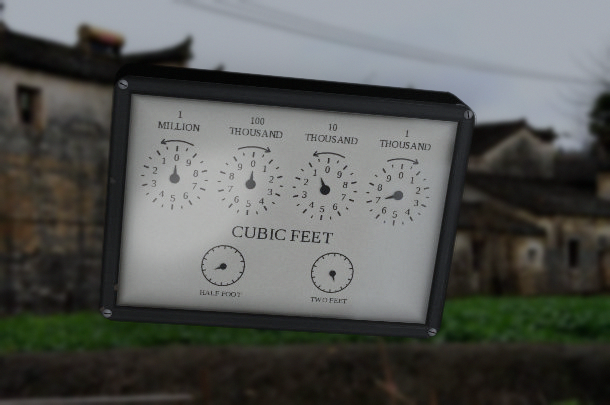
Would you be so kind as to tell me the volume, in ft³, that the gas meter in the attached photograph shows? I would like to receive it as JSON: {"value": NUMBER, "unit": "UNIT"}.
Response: {"value": 700, "unit": "ft³"}
